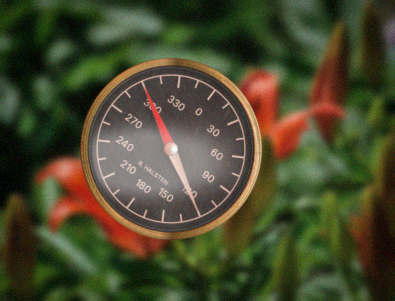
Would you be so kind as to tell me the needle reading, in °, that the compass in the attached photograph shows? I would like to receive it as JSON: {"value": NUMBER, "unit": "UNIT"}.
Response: {"value": 300, "unit": "°"}
